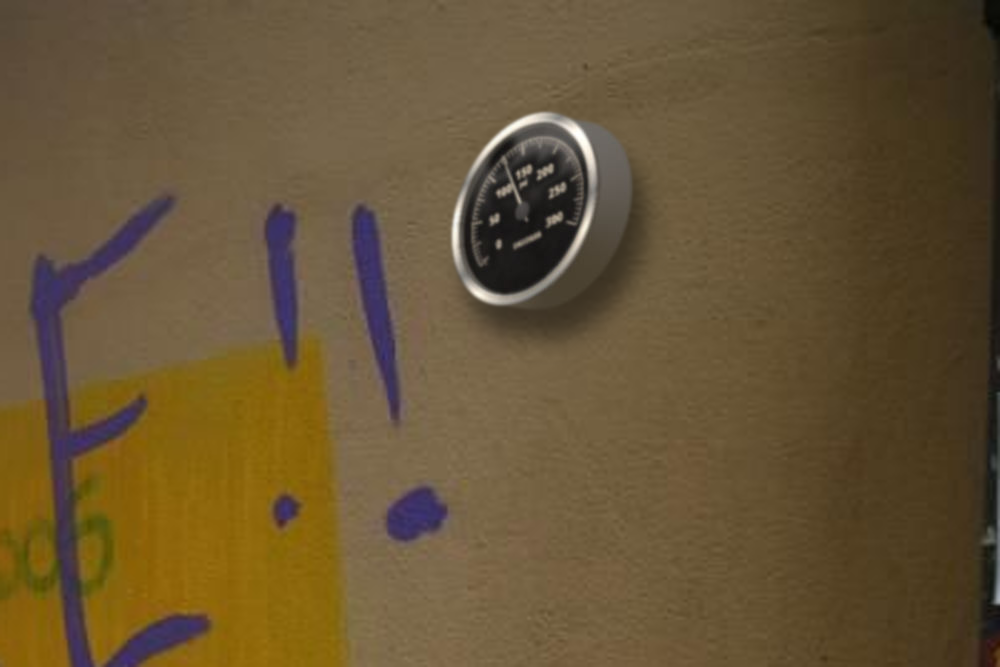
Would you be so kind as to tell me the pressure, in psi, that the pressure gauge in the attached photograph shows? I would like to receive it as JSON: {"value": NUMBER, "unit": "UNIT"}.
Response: {"value": 125, "unit": "psi"}
